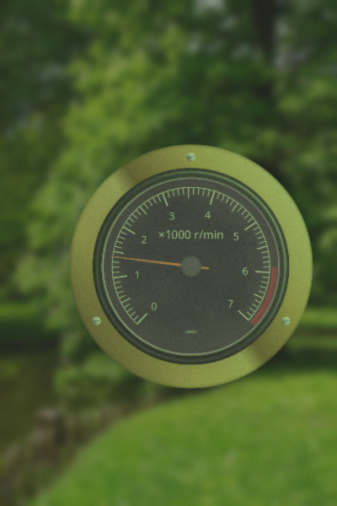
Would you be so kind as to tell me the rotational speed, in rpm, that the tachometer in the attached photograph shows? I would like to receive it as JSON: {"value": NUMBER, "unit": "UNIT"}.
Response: {"value": 1400, "unit": "rpm"}
